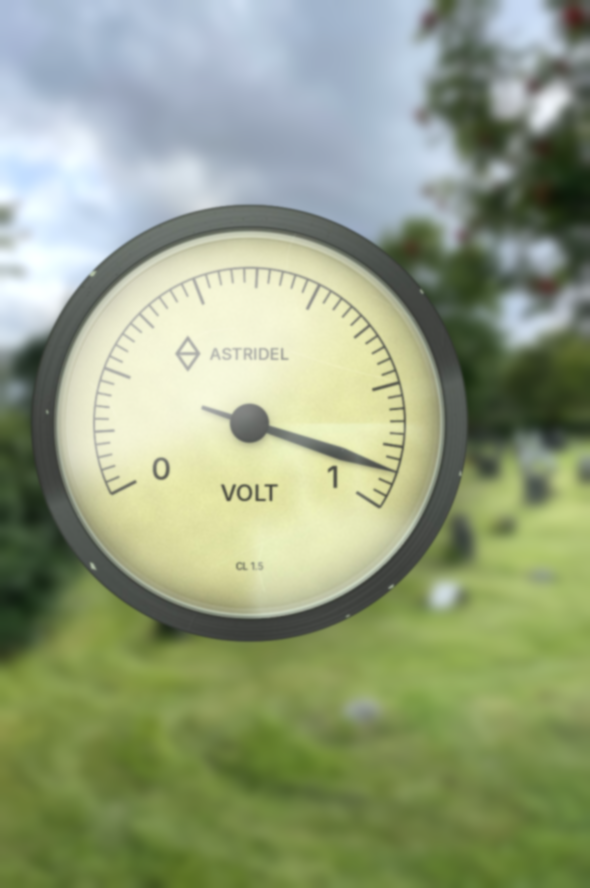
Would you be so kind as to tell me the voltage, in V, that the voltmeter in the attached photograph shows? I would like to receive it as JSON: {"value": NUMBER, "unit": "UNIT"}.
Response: {"value": 0.94, "unit": "V"}
